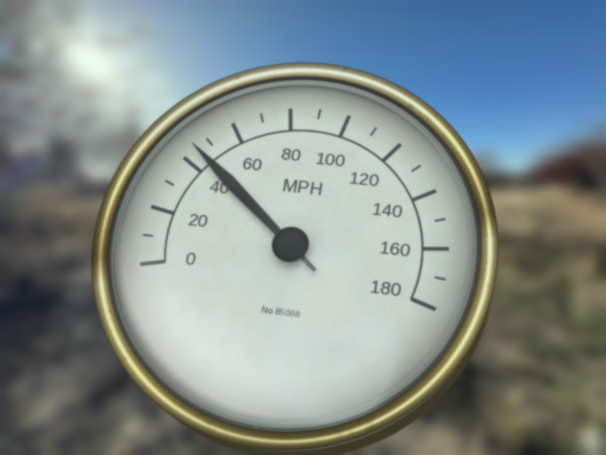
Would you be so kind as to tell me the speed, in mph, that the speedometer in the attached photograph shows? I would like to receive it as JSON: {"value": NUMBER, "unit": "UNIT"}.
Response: {"value": 45, "unit": "mph"}
